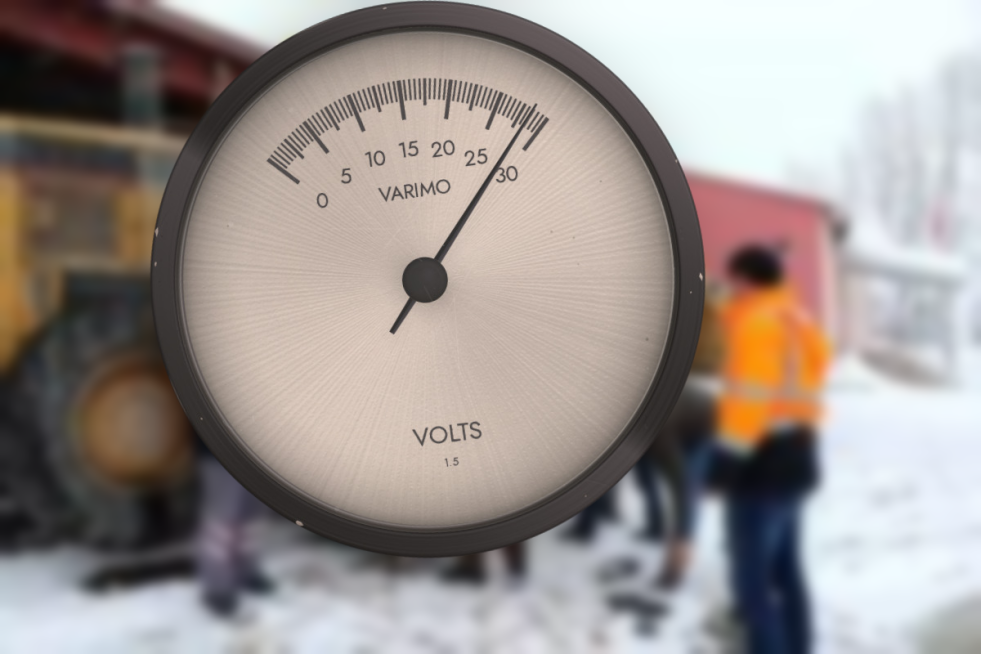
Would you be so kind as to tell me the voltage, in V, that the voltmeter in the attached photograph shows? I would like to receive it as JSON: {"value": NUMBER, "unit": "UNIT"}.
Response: {"value": 28.5, "unit": "V"}
